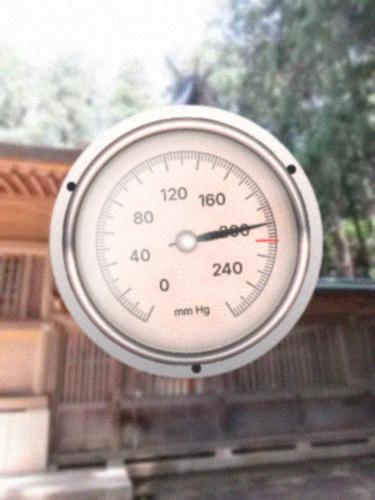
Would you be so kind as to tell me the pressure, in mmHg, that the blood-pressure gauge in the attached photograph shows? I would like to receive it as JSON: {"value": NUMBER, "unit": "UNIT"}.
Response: {"value": 200, "unit": "mmHg"}
